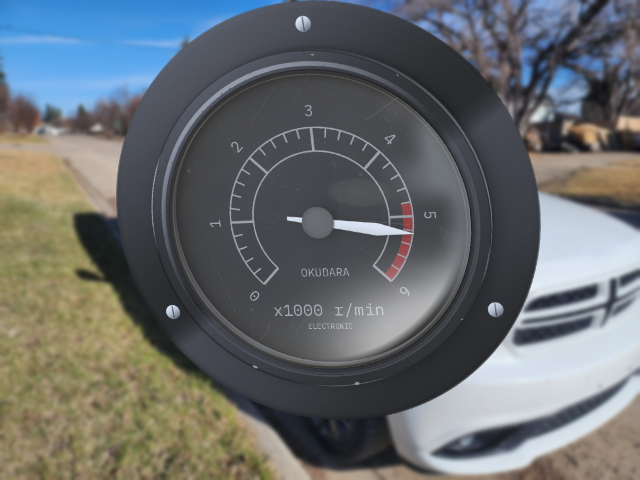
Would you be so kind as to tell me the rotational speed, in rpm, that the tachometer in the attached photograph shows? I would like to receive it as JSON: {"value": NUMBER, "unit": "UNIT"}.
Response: {"value": 5200, "unit": "rpm"}
